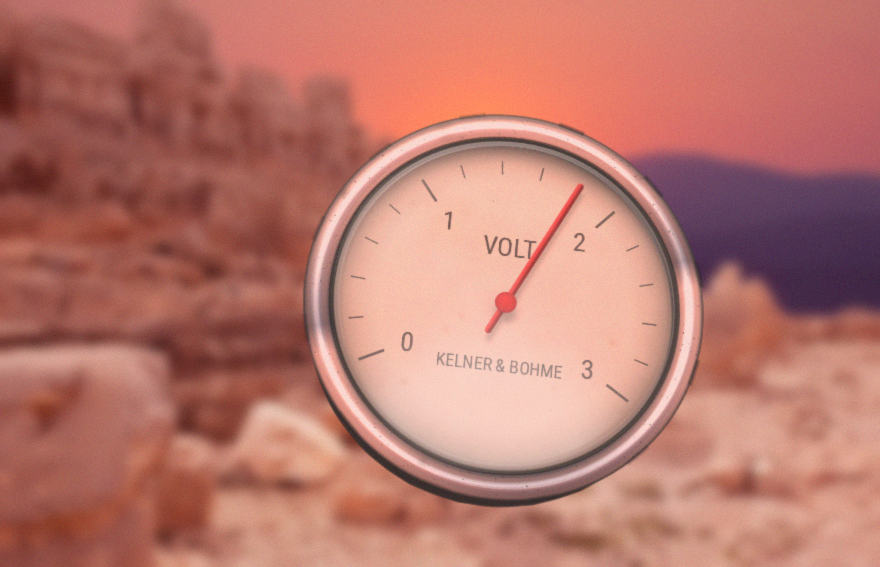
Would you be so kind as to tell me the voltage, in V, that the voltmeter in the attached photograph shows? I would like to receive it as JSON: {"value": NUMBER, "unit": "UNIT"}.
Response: {"value": 1.8, "unit": "V"}
